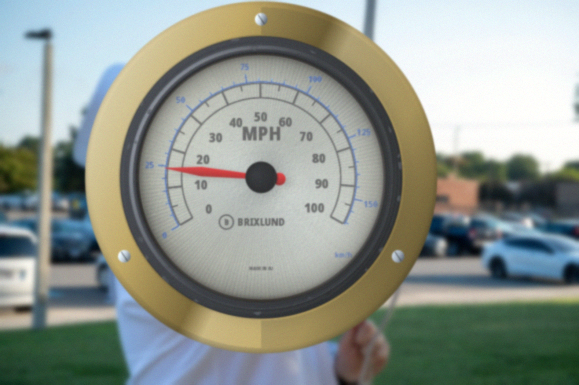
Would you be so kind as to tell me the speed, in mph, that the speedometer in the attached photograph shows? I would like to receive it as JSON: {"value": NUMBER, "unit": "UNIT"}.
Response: {"value": 15, "unit": "mph"}
